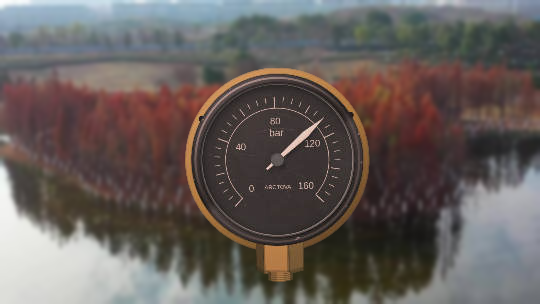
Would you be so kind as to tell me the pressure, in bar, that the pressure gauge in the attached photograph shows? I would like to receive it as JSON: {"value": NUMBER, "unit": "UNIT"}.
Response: {"value": 110, "unit": "bar"}
